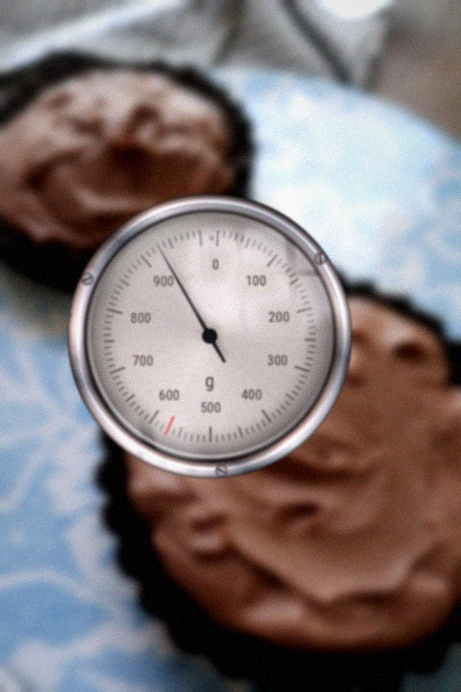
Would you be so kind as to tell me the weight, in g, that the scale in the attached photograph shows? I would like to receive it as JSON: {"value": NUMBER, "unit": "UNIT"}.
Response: {"value": 930, "unit": "g"}
